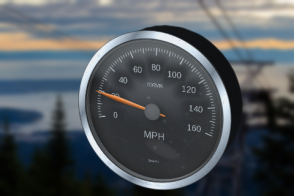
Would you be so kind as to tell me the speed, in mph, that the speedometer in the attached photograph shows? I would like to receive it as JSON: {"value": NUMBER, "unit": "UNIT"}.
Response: {"value": 20, "unit": "mph"}
